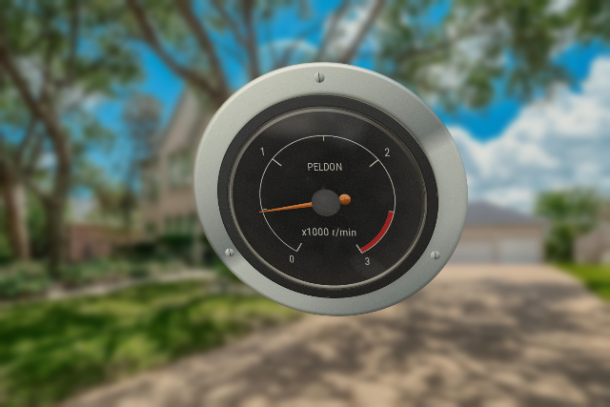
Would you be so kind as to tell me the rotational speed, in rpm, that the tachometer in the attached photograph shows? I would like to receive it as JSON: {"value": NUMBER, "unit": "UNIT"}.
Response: {"value": 500, "unit": "rpm"}
